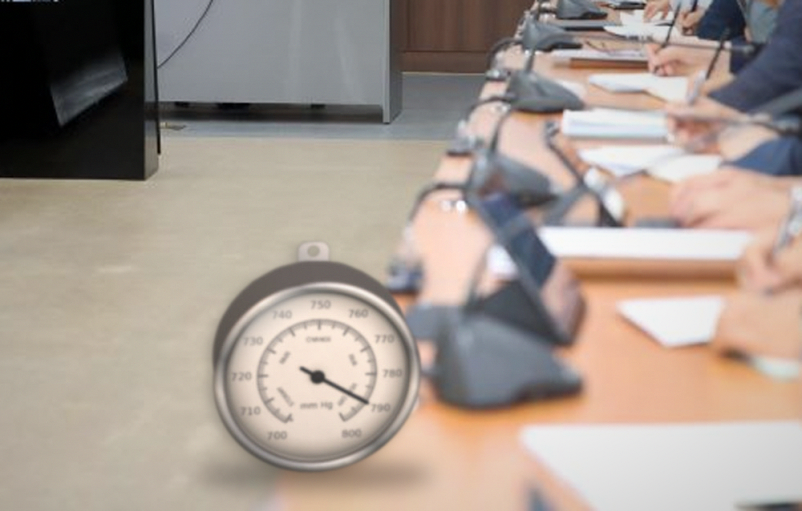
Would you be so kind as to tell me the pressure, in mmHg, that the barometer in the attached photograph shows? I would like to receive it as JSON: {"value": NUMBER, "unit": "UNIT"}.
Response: {"value": 790, "unit": "mmHg"}
